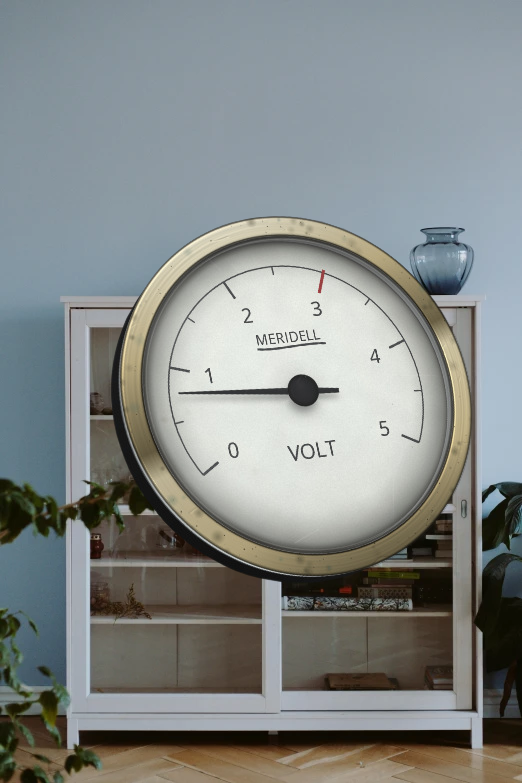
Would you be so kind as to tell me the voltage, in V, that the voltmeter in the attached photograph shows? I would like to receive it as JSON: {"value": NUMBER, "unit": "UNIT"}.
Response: {"value": 0.75, "unit": "V"}
